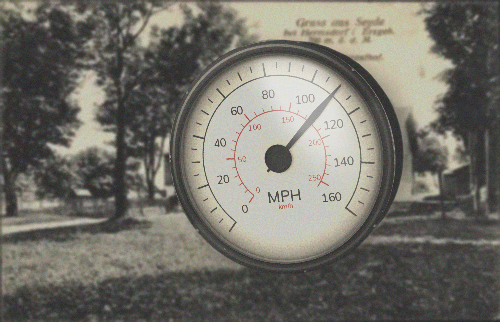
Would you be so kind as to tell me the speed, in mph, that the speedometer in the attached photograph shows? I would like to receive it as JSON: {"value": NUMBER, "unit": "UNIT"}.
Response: {"value": 110, "unit": "mph"}
